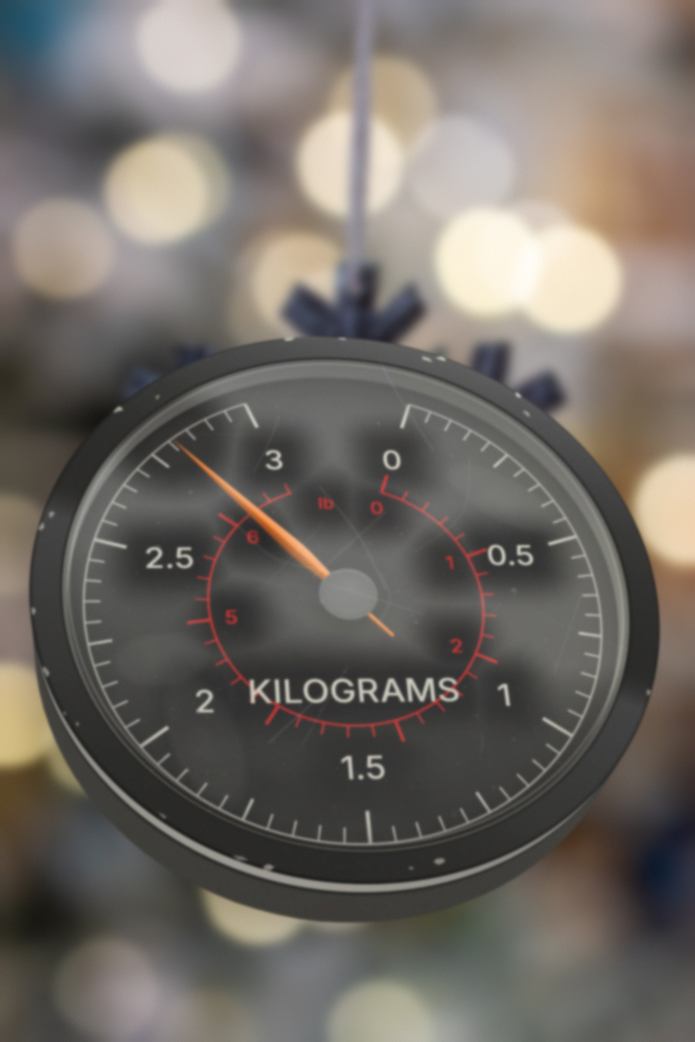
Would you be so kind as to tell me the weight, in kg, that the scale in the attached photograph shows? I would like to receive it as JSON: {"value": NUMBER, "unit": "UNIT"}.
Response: {"value": 2.8, "unit": "kg"}
